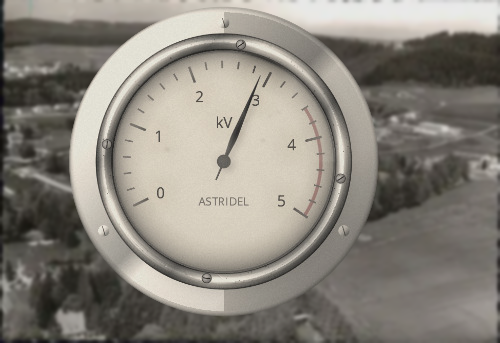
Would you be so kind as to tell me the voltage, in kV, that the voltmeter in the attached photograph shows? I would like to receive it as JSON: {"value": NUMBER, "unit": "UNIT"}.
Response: {"value": 2.9, "unit": "kV"}
